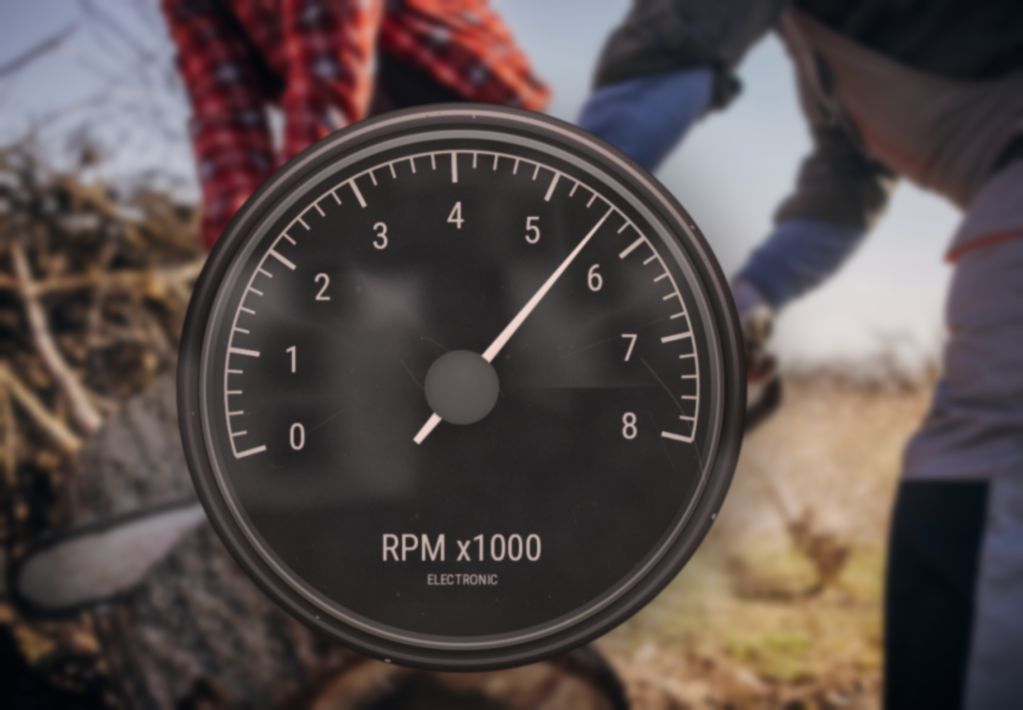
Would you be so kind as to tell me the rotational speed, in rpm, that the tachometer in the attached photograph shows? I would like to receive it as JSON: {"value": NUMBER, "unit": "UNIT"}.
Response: {"value": 5600, "unit": "rpm"}
